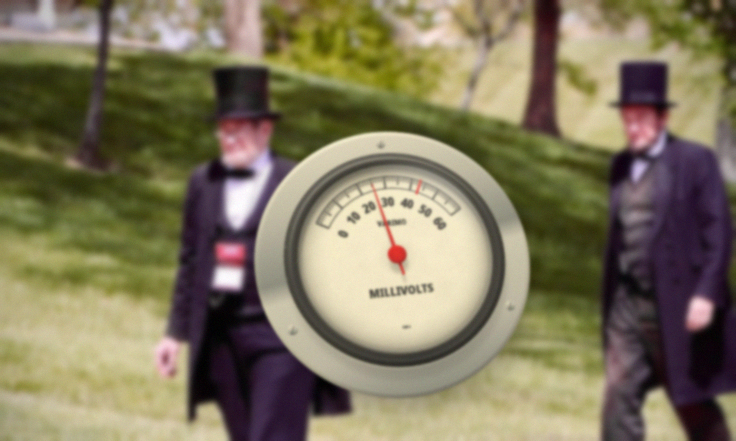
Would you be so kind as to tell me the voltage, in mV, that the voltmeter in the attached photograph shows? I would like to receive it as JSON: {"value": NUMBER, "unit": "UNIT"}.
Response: {"value": 25, "unit": "mV"}
